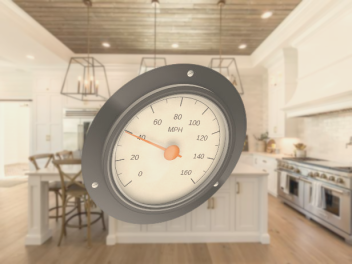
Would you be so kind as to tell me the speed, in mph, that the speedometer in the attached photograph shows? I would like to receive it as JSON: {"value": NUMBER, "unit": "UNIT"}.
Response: {"value": 40, "unit": "mph"}
